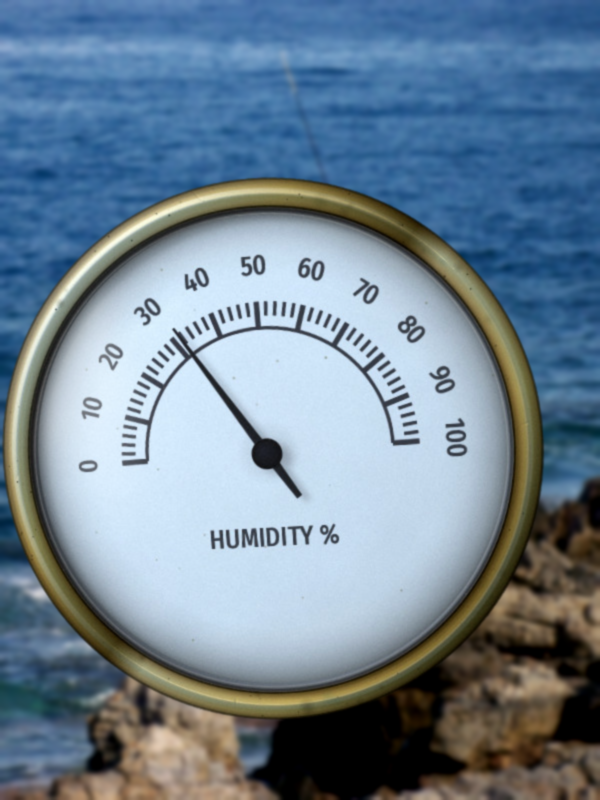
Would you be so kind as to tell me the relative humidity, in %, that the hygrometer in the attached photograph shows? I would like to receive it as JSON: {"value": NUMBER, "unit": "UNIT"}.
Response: {"value": 32, "unit": "%"}
